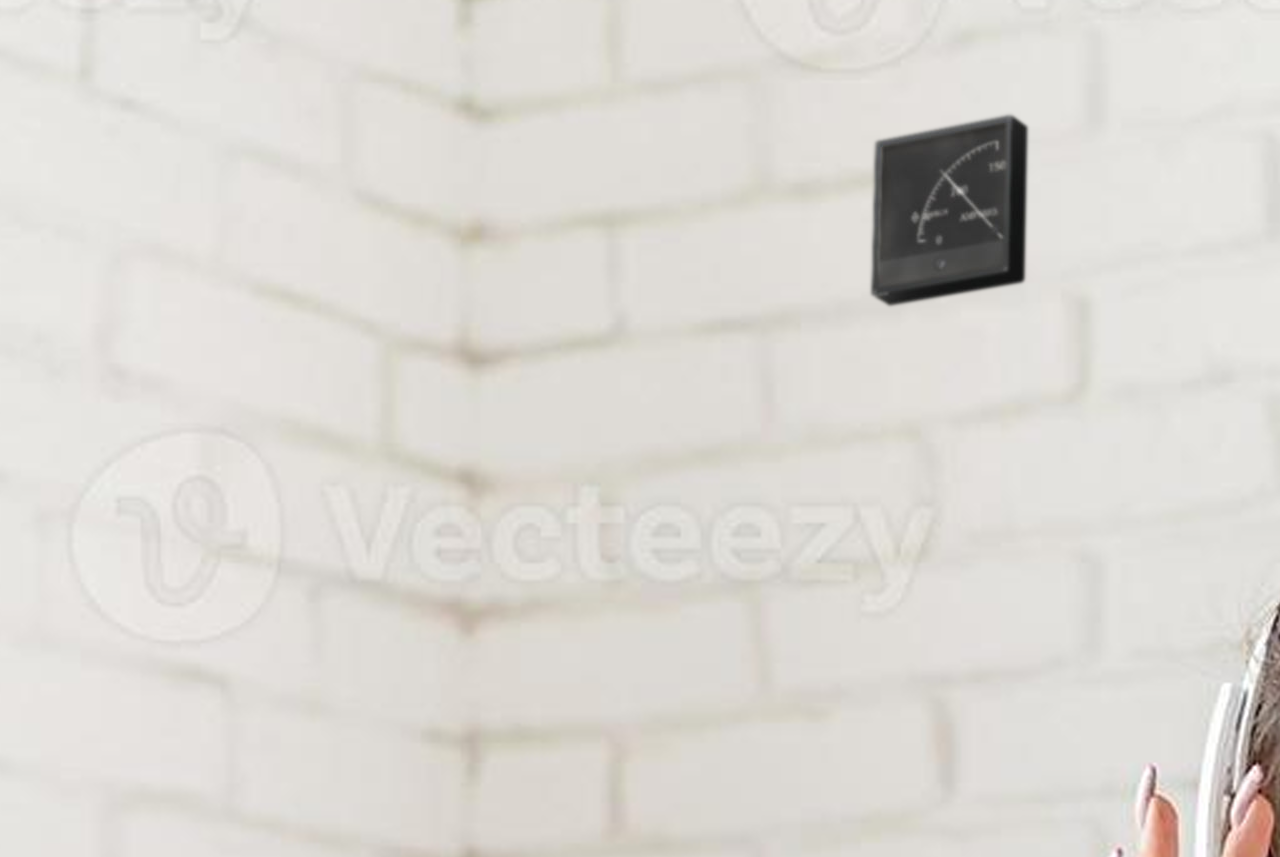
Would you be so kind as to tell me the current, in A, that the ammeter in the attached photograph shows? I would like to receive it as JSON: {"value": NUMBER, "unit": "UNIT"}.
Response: {"value": 100, "unit": "A"}
